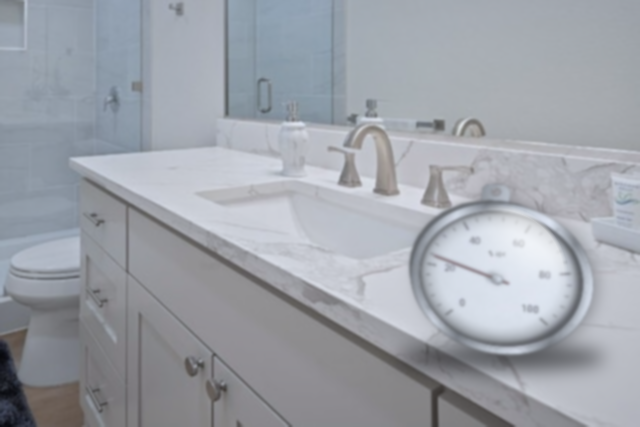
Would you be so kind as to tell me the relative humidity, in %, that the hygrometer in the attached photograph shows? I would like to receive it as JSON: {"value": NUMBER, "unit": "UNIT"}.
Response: {"value": 24, "unit": "%"}
